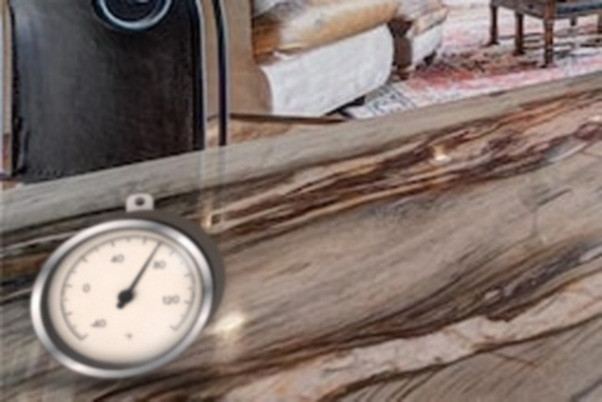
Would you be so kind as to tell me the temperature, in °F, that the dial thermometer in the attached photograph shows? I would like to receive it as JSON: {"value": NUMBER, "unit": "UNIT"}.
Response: {"value": 70, "unit": "°F"}
